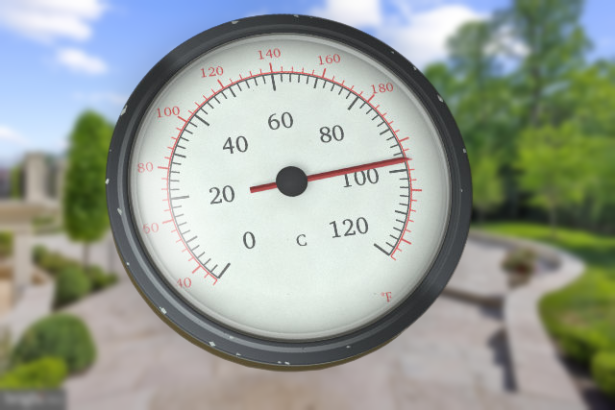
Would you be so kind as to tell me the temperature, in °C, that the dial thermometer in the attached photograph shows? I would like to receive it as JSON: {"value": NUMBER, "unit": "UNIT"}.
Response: {"value": 98, "unit": "°C"}
